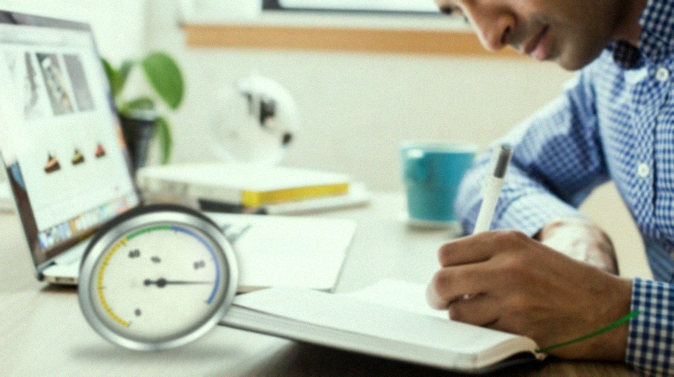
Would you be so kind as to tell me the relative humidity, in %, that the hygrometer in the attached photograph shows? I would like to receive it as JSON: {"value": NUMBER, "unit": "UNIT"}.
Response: {"value": 90, "unit": "%"}
